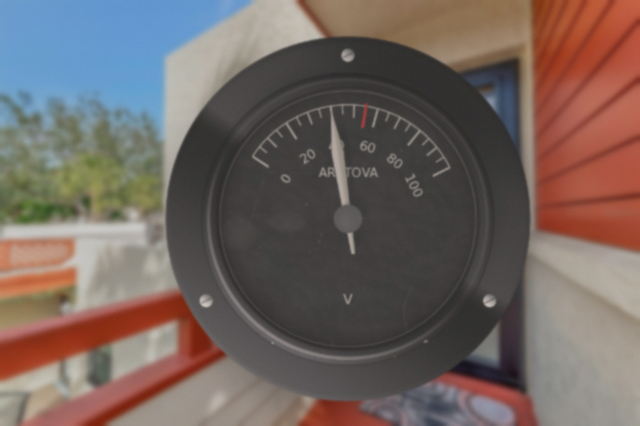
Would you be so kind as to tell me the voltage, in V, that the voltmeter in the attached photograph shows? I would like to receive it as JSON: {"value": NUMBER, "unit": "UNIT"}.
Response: {"value": 40, "unit": "V"}
